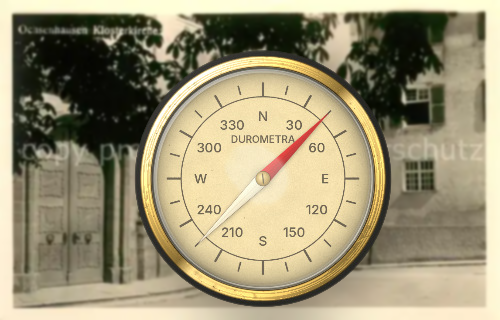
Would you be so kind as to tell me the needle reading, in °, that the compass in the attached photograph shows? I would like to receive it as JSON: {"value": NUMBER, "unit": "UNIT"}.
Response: {"value": 45, "unit": "°"}
